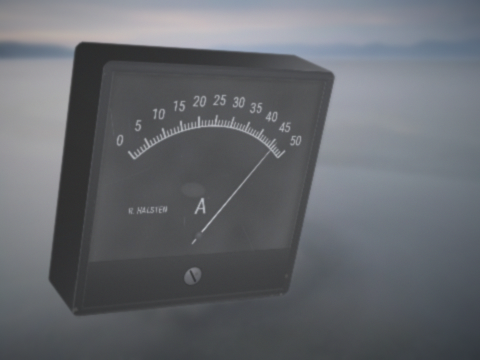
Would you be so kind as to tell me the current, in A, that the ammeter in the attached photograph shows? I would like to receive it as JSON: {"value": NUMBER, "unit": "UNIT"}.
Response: {"value": 45, "unit": "A"}
